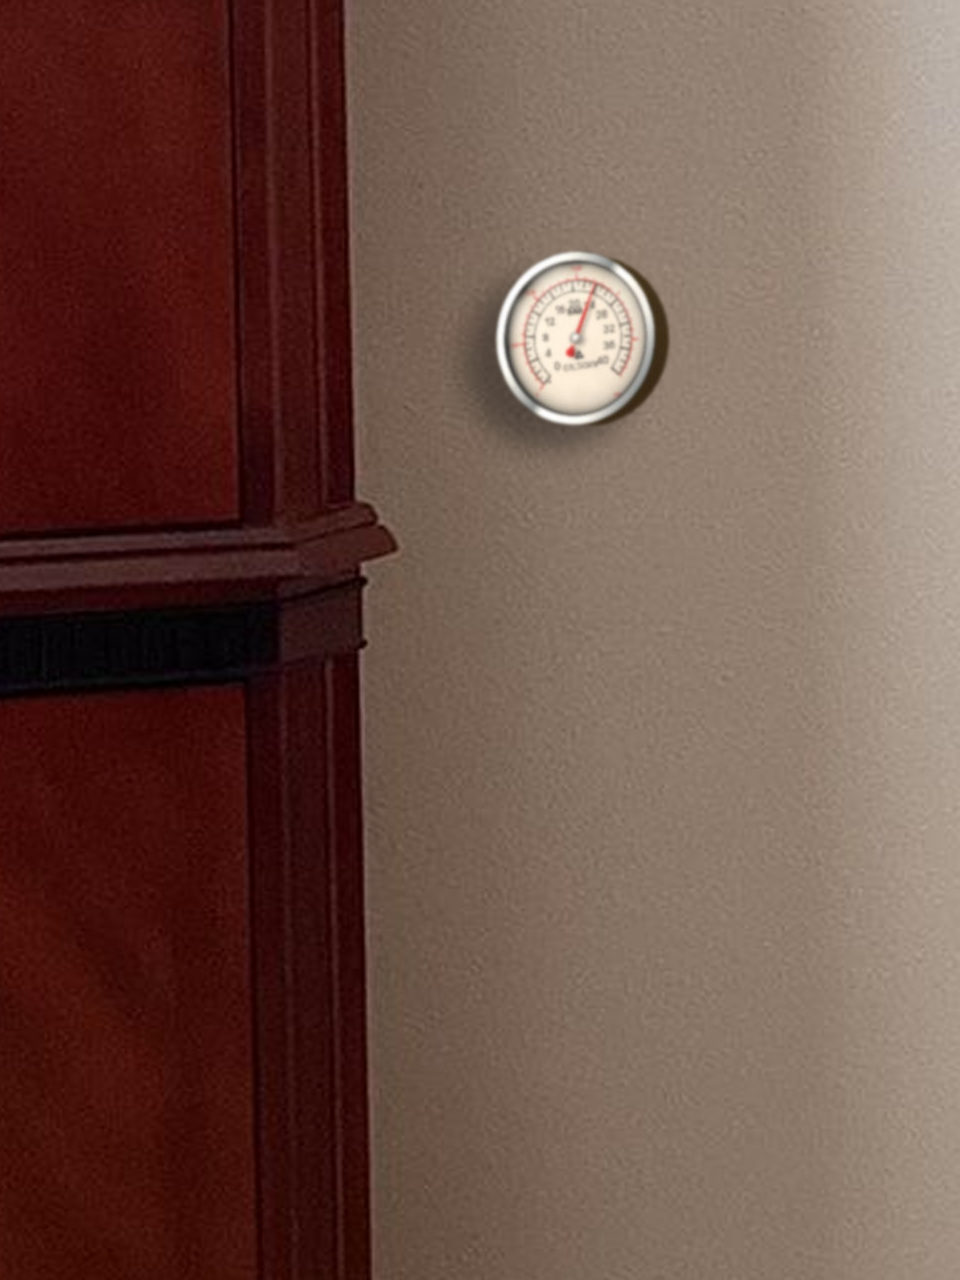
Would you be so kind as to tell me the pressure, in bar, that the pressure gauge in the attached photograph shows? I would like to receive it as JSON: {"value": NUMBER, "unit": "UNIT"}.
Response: {"value": 24, "unit": "bar"}
